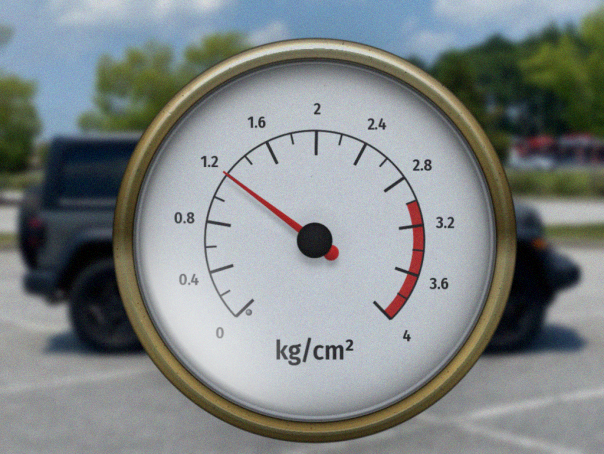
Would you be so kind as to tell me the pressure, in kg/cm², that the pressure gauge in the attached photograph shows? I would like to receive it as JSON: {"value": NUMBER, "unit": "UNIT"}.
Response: {"value": 1.2, "unit": "kg/cm²"}
